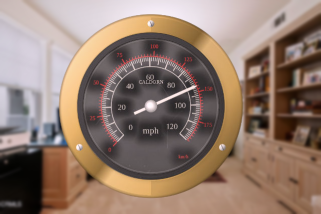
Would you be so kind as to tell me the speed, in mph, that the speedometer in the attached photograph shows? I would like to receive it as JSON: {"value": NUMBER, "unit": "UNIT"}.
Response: {"value": 90, "unit": "mph"}
